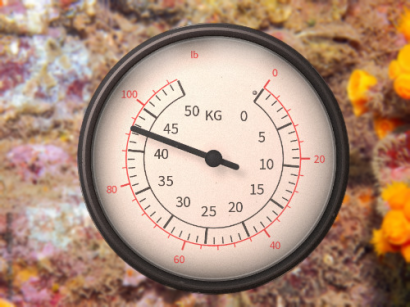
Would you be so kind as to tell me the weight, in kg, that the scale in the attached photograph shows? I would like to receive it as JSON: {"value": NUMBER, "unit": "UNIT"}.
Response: {"value": 42.5, "unit": "kg"}
